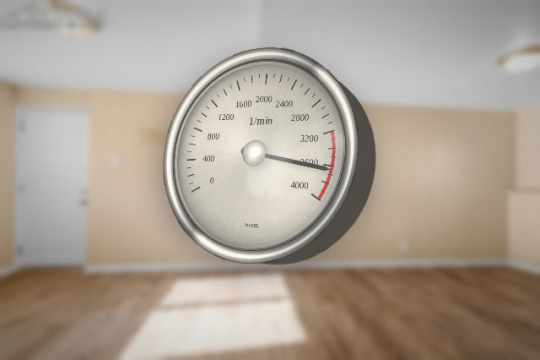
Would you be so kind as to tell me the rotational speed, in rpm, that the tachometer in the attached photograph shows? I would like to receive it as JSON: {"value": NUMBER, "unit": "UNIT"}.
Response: {"value": 3650, "unit": "rpm"}
